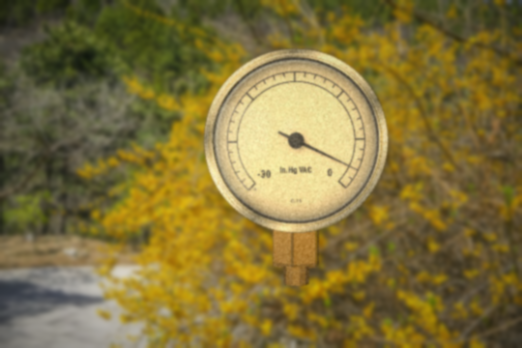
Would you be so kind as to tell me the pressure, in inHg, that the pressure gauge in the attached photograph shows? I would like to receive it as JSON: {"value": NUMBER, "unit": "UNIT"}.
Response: {"value": -2, "unit": "inHg"}
